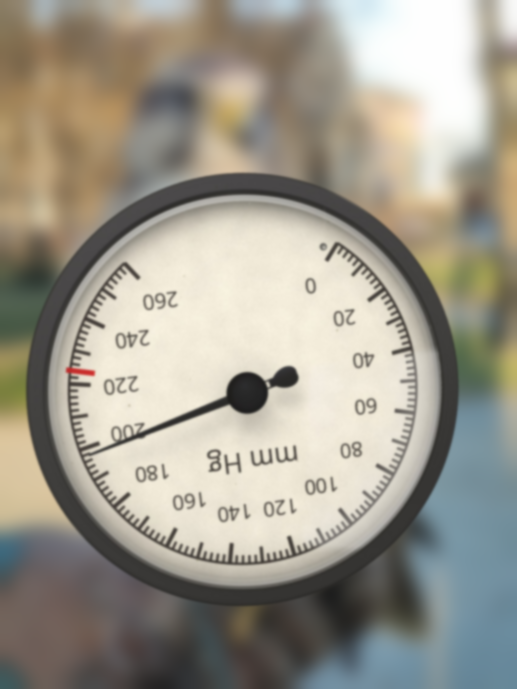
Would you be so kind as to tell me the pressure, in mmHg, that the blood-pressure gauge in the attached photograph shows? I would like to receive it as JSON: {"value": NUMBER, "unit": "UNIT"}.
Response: {"value": 198, "unit": "mmHg"}
